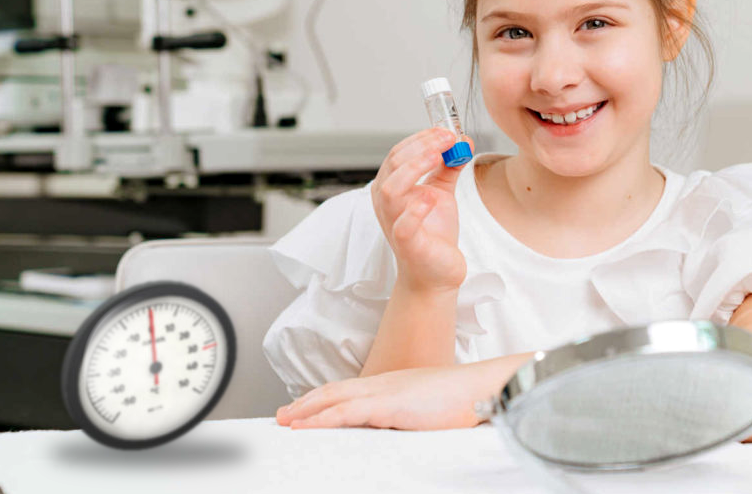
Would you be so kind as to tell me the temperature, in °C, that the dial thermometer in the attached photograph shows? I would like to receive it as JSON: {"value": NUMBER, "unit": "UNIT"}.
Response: {"value": 0, "unit": "°C"}
